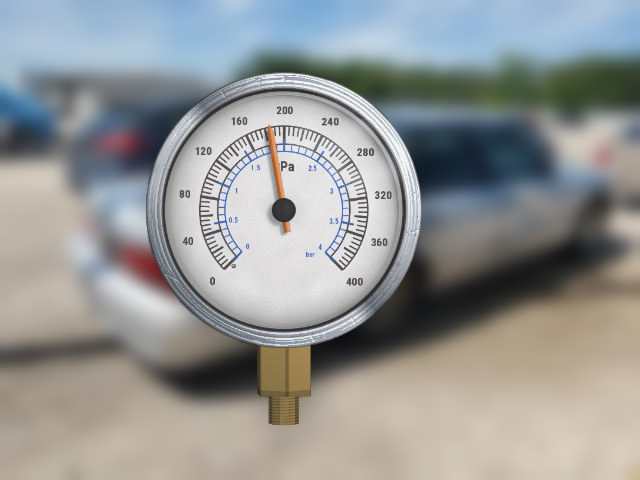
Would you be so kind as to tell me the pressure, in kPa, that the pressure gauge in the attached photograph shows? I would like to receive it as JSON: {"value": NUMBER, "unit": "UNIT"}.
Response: {"value": 185, "unit": "kPa"}
